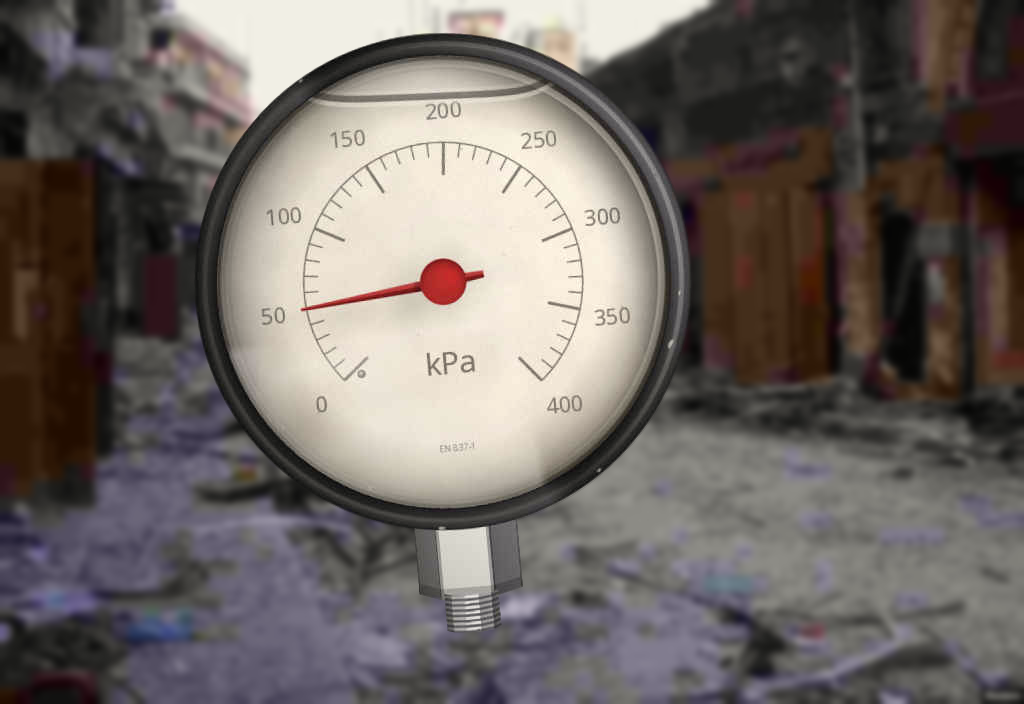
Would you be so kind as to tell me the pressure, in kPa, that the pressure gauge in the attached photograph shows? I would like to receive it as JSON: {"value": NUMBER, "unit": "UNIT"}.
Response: {"value": 50, "unit": "kPa"}
